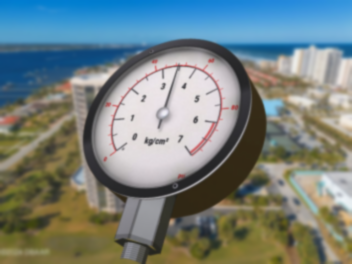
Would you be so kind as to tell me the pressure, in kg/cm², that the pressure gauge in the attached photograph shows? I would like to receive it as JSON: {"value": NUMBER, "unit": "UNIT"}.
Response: {"value": 3.5, "unit": "kg/cm²"}
